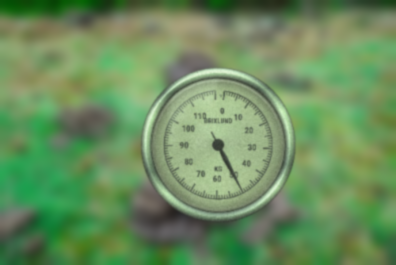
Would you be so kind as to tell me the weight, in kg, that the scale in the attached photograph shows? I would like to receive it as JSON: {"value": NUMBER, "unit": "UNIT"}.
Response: {"value": 50, "unit": "kg"}
